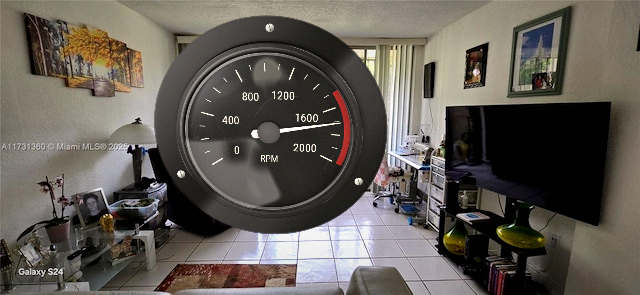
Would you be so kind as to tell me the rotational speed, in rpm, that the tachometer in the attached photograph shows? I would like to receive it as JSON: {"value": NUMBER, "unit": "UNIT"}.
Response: {"value": 1700, "unit": "rpm"}
